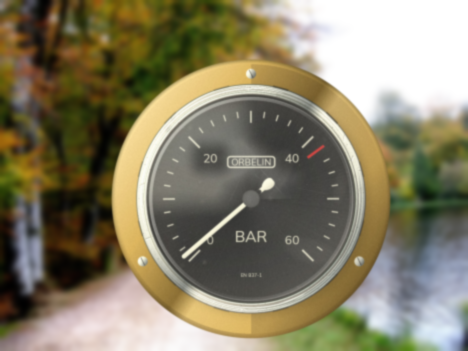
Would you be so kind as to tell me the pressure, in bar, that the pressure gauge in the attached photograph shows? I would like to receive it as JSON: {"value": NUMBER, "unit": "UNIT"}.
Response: {"value": 1, "unit": "bar"}
